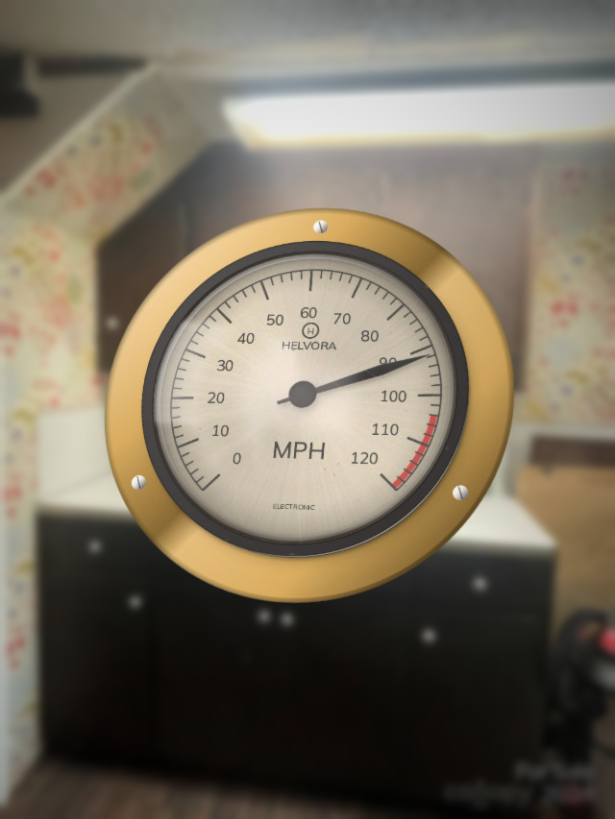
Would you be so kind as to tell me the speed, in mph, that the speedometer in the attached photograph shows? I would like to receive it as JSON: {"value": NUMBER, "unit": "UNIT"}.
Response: {"value": 92, "unit": "mph"}
